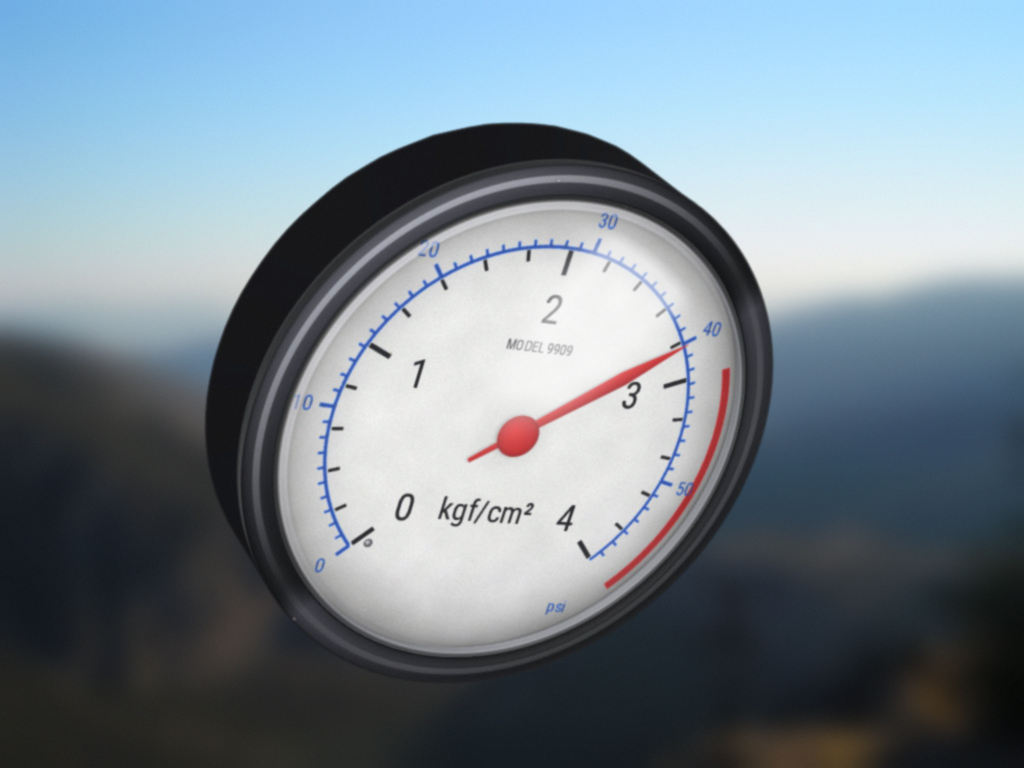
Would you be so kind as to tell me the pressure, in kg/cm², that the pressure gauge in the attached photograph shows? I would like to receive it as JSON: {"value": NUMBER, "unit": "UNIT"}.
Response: {"value": 2.8, "unit": "kg/cm²"}
